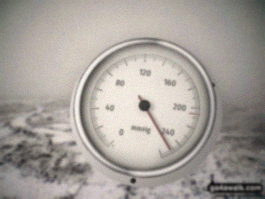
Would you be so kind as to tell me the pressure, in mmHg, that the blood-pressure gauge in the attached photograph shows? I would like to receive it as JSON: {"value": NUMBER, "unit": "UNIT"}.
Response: {"value": 250, "unit": "mmHg"}
